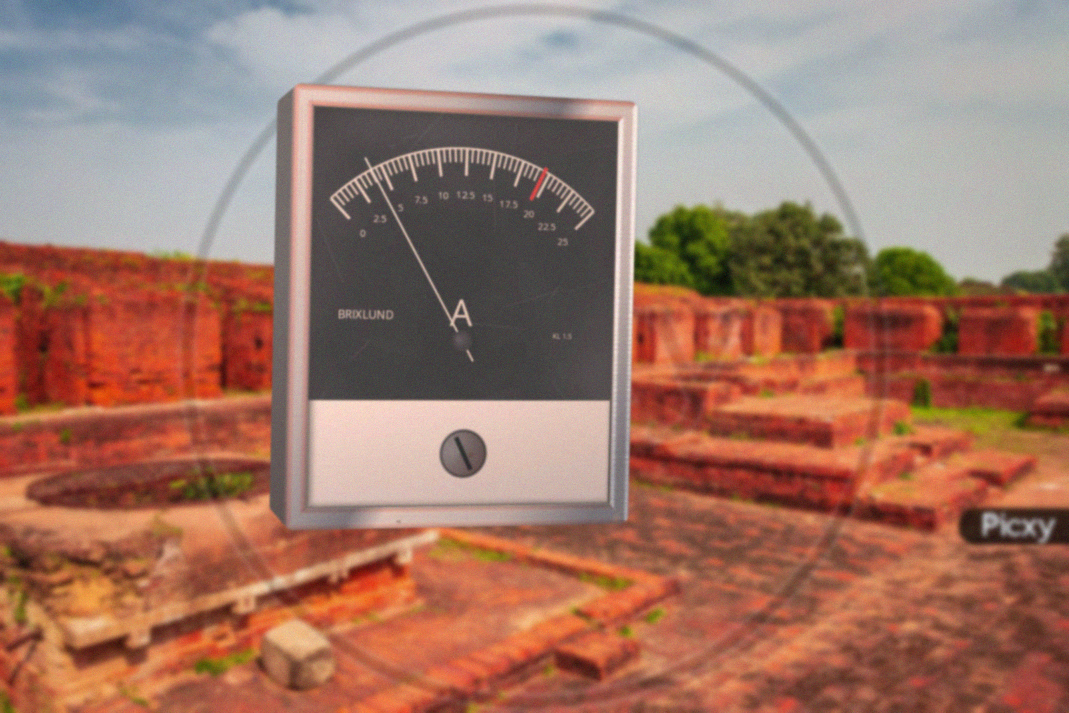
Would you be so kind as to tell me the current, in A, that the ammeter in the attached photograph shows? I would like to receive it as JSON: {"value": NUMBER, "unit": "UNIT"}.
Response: {"value": 4, "unit": "A"}
